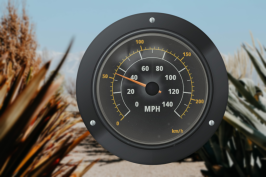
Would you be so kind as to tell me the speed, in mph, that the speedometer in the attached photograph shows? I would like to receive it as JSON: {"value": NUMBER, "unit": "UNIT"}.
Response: {"value": 35, "unit": "mph"}
